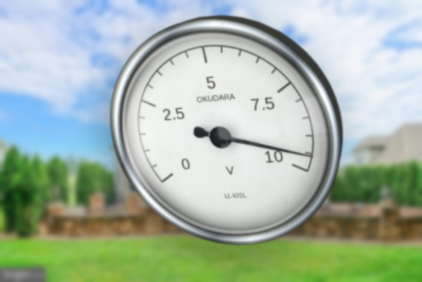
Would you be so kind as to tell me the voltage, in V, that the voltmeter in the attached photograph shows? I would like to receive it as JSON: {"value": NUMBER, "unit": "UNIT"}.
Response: {"value": 9.5, "unit": "V"}
